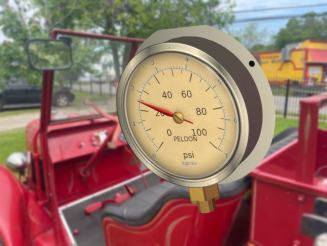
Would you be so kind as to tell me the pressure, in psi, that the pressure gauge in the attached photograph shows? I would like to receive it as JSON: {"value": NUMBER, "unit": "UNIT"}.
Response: {"value": 25, "unit": "psi"}
